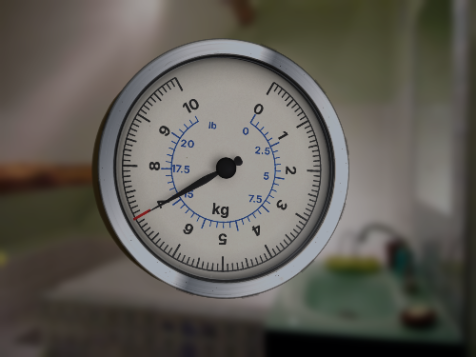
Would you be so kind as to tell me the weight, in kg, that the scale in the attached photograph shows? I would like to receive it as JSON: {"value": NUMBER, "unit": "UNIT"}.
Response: {"value": 7, "unit": "kg"}
